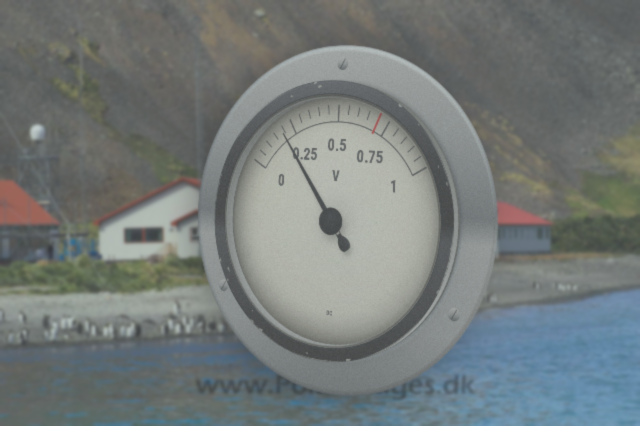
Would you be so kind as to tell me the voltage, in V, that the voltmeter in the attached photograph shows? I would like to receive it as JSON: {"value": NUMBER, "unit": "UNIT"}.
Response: {"value": 0.2, "unit": "V"}
